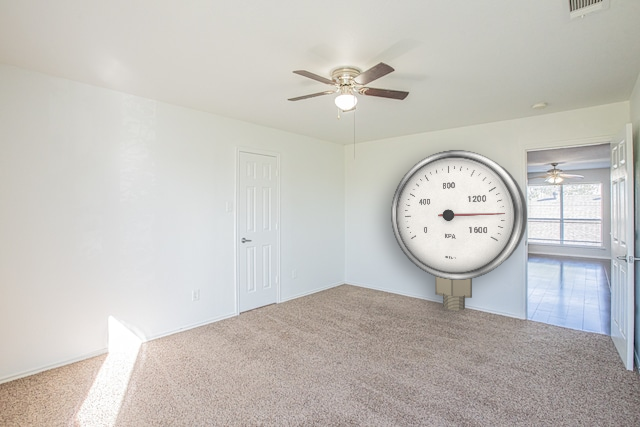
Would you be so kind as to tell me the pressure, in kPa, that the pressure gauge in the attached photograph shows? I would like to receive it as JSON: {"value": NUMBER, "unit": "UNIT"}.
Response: {"value": 1400, "unit": "kPa"}
